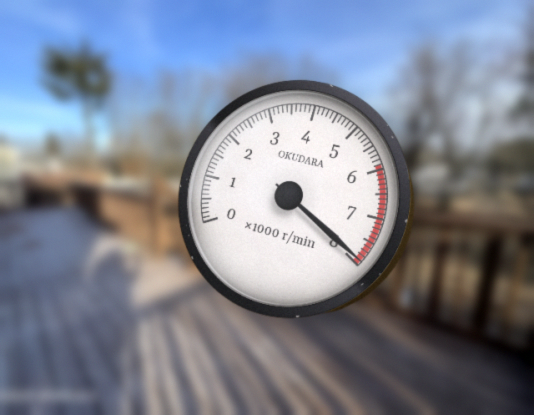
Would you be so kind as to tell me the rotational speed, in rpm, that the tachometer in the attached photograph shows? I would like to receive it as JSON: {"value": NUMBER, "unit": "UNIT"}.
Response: {"value": 7900, "unit": "rpm"}
